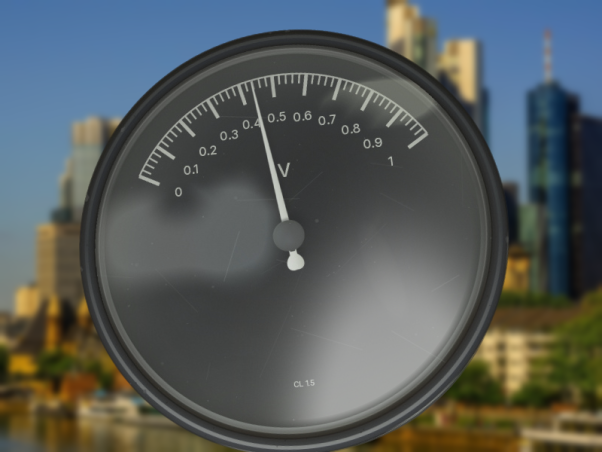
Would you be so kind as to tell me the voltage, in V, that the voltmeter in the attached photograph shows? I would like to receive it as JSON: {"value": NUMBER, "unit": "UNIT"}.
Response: {"value": 0.44, "unit": "V"}
